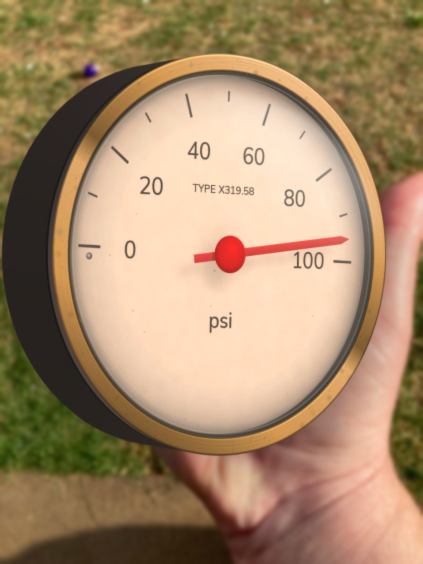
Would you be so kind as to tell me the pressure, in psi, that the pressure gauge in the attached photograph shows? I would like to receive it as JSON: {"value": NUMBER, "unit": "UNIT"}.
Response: {"value": 95, "unit": "psi"}
